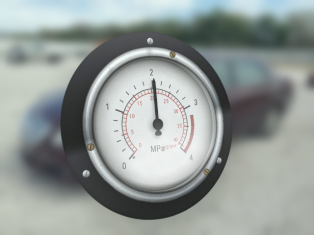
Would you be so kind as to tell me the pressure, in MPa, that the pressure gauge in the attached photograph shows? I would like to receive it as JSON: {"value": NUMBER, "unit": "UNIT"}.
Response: {"value": 2, "unit": "MPa"}
